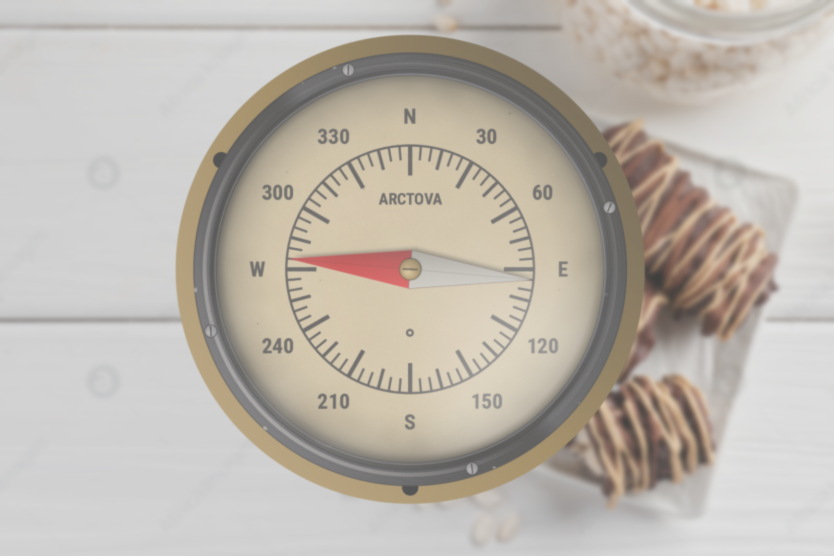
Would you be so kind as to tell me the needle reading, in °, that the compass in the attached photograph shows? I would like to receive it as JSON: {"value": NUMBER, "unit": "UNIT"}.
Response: {"value": 275, "unit": "°"}
